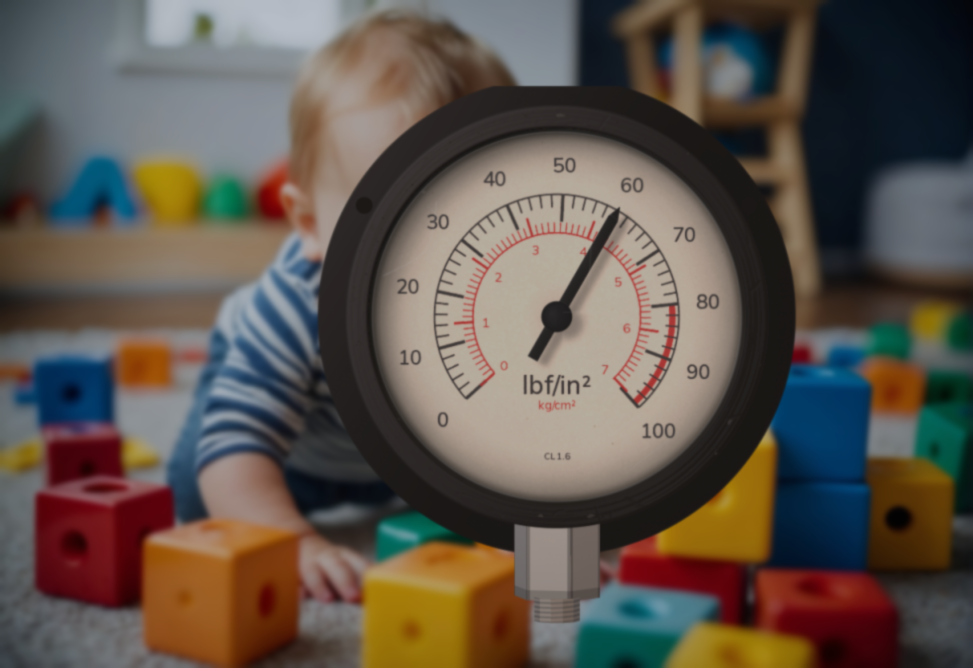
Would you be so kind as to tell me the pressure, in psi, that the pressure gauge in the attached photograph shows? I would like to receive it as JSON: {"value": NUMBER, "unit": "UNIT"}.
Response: {"value": 60, "unit": "psi"}
